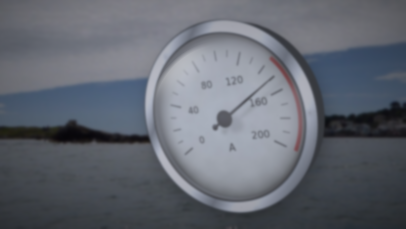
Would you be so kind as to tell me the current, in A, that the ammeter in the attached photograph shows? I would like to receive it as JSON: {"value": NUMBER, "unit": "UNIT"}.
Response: {"value": 150, "unit": "A"}
